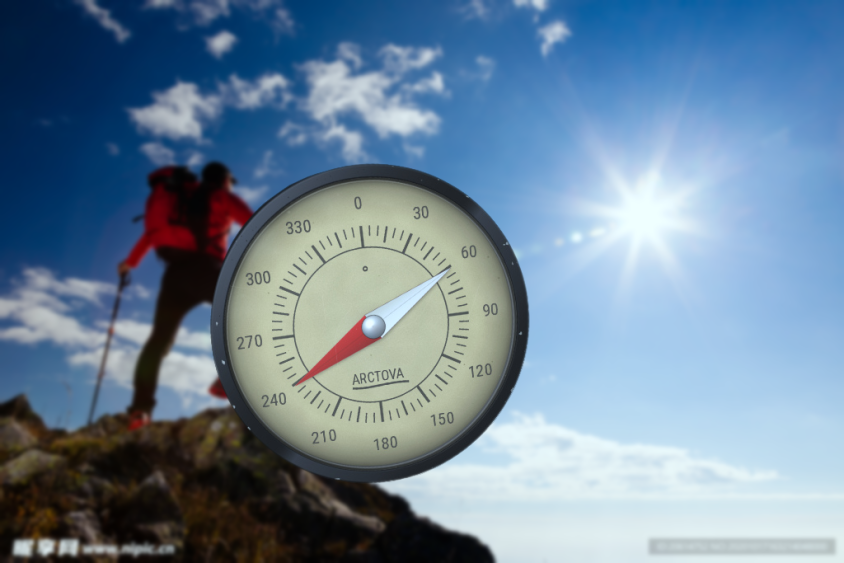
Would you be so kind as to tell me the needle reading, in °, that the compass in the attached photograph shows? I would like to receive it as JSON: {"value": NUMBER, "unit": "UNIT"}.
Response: {"value": 240, "unit": "°"}
